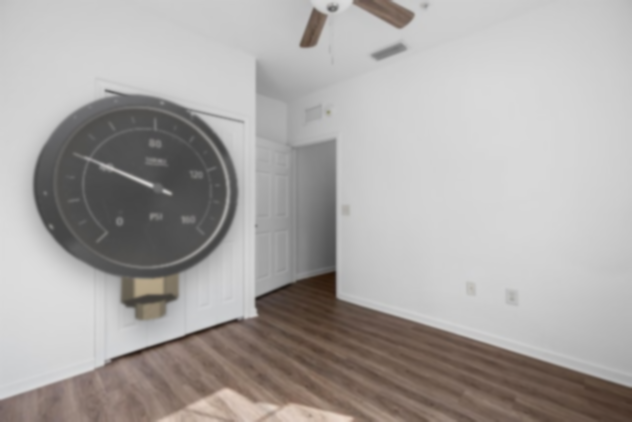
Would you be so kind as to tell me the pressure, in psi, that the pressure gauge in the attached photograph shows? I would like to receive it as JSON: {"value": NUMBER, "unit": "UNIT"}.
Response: {"value": 40, "unit": "psi"}
